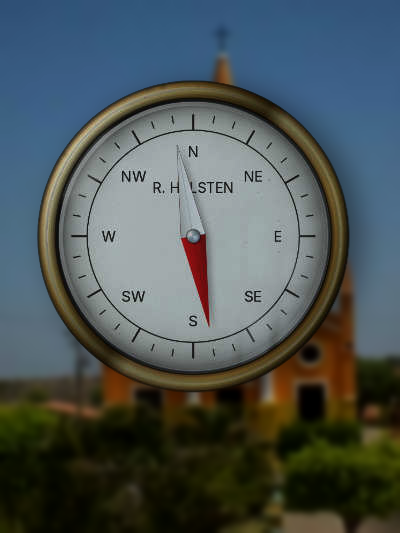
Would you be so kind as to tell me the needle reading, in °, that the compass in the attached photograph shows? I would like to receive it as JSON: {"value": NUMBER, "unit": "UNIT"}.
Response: {"value": 170, "unit": "°"}
